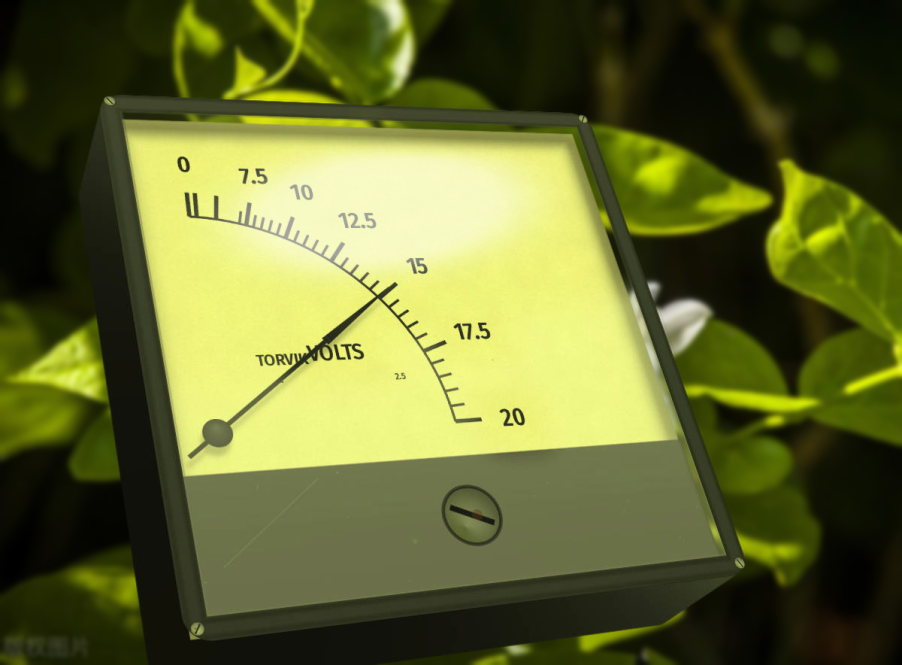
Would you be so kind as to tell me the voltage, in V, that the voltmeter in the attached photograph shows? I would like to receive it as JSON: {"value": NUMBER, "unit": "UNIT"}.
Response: {"value": 15, "unit": "V"}
